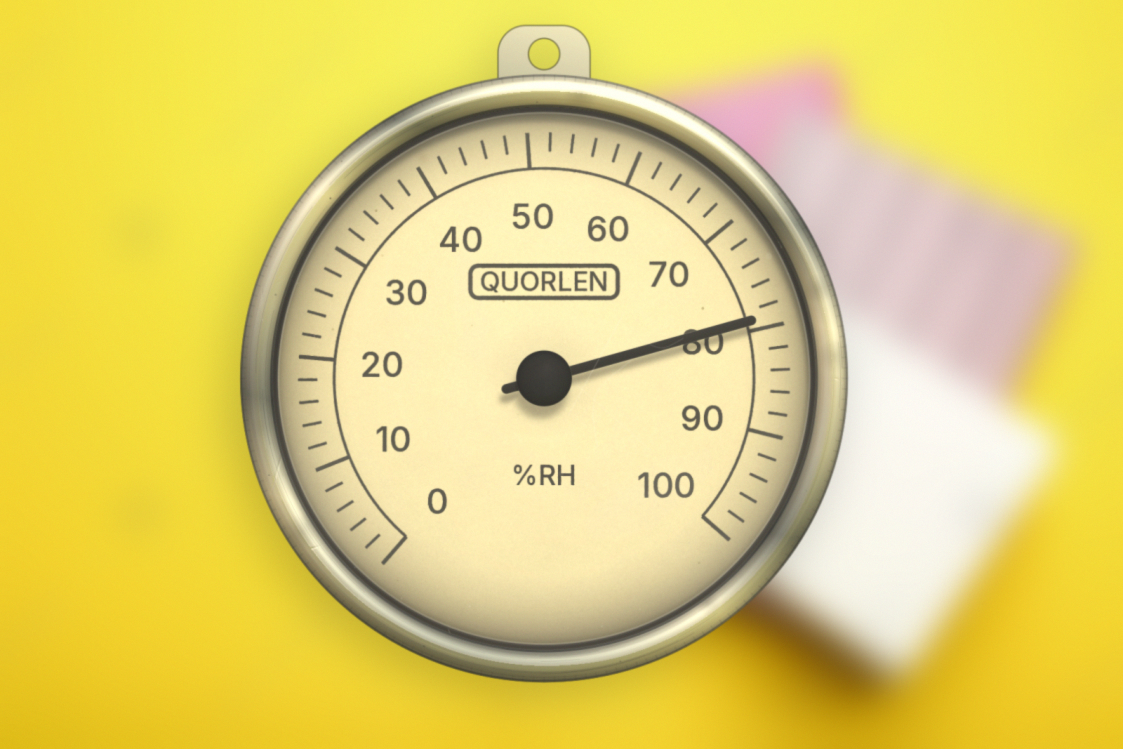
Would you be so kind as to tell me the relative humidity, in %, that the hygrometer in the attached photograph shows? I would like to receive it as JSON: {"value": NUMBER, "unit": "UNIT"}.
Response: {"value": 79, "unit": "%"}
